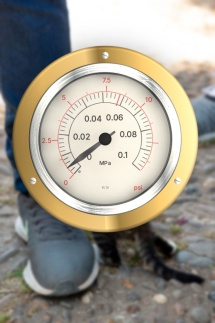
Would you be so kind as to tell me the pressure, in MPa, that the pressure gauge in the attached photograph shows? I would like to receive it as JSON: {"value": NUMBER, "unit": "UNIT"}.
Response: {"value": 0.004, "unit": "MPa"}
